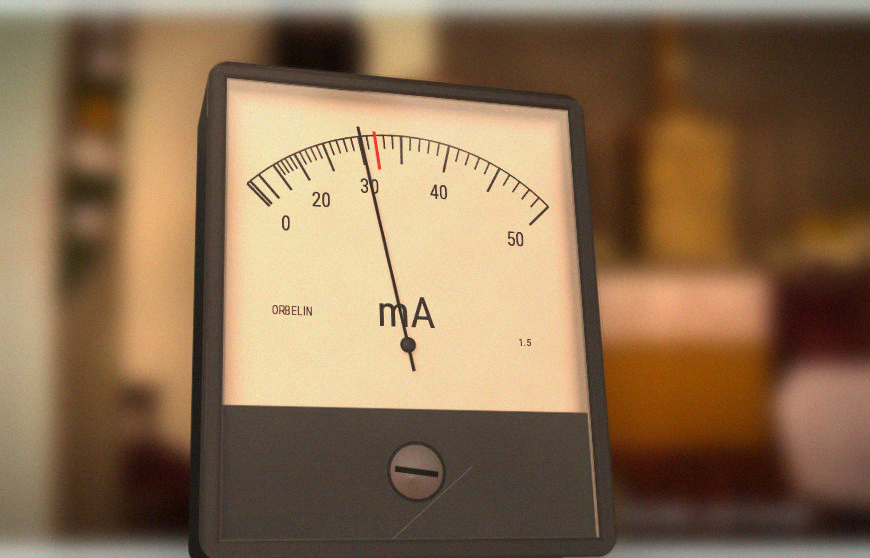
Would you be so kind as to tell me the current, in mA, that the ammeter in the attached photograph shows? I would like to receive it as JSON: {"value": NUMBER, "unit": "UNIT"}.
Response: {"value": 30, "unit": "mA"}
